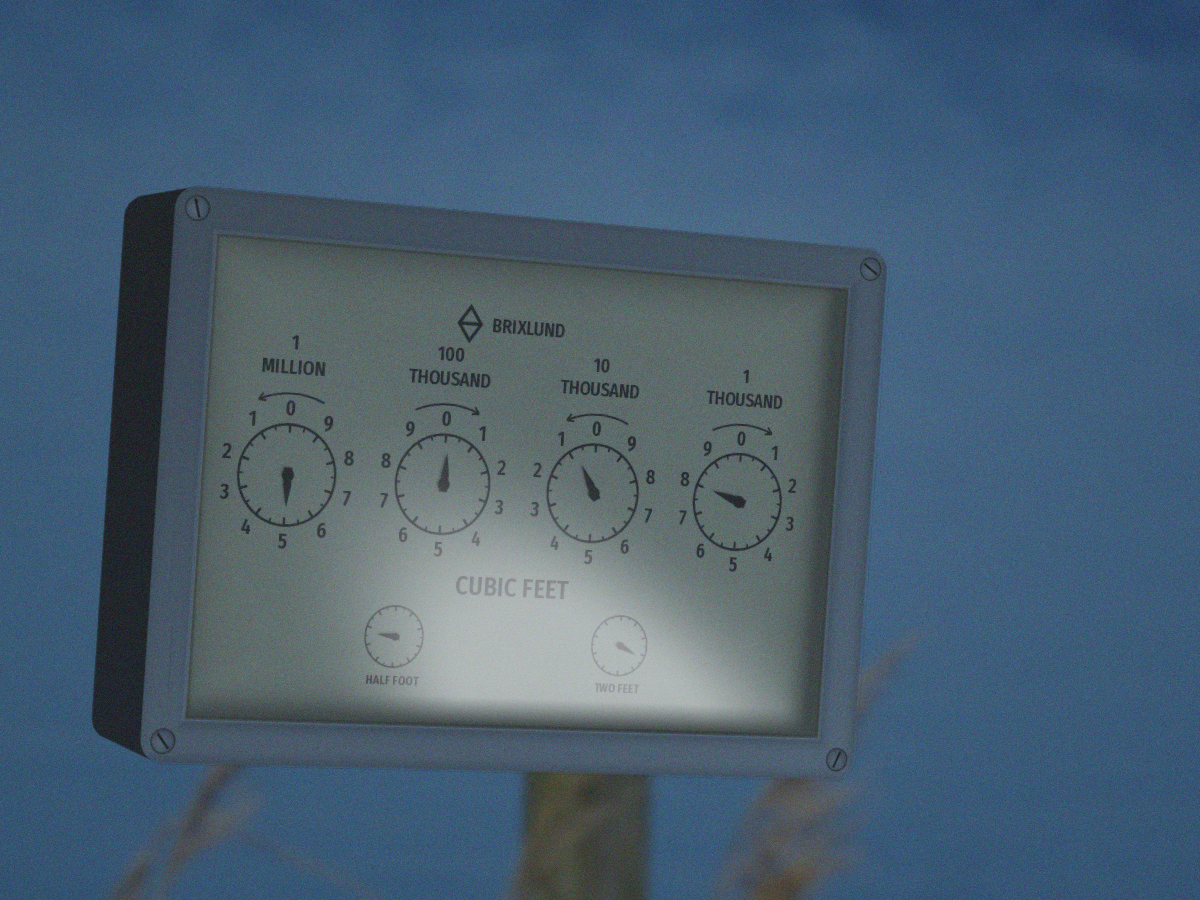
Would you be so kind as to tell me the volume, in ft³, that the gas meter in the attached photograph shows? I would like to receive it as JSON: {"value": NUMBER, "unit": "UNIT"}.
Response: {"value": 500800, "unit": "ft³"}
